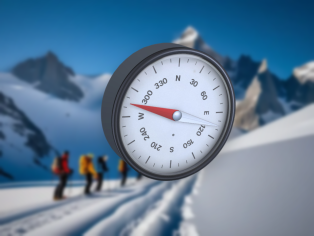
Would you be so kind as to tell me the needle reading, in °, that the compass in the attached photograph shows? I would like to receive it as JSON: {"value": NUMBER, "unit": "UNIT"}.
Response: {"value": 285, "unit": "°"}
